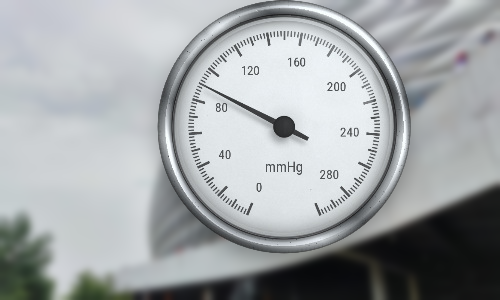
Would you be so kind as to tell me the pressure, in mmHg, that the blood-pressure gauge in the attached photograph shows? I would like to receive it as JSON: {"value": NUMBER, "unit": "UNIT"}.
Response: {"value": 90, "unit": "mmHg"}
